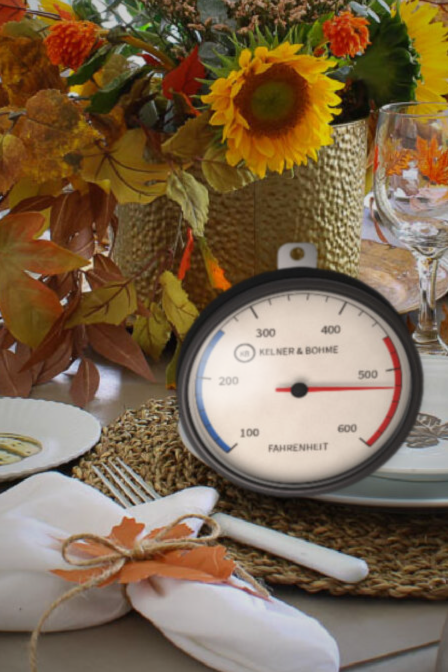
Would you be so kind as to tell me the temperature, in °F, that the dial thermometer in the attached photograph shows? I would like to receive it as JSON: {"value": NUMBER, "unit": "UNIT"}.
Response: {"value": 520, "unit": "°F"}
